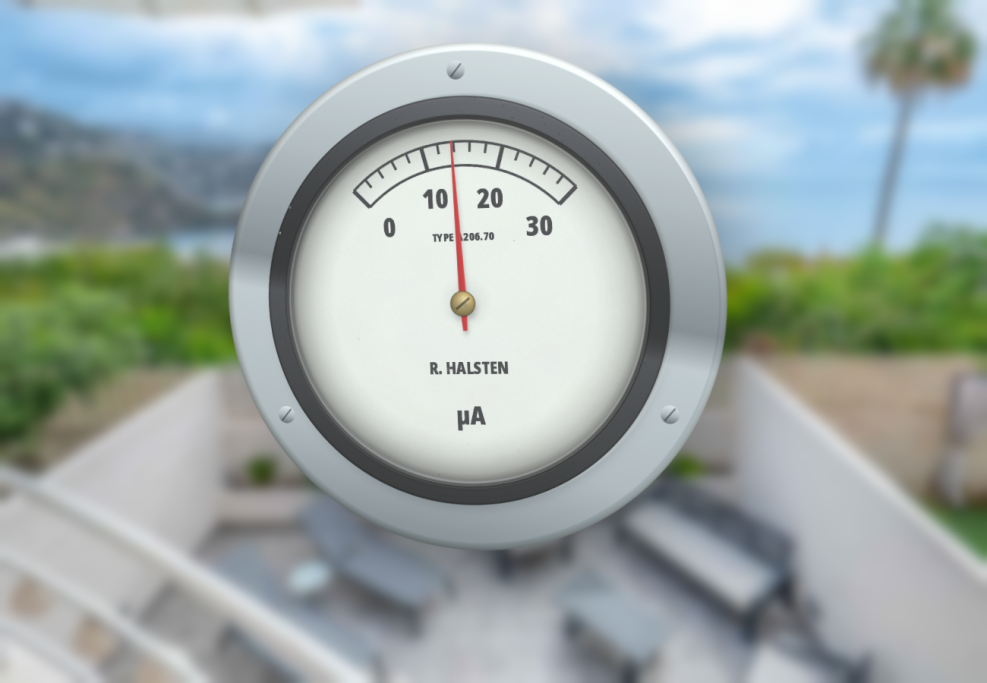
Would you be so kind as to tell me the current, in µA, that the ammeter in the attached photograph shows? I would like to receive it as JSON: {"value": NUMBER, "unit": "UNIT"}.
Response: {"value": 14, "unit": "µA"}
